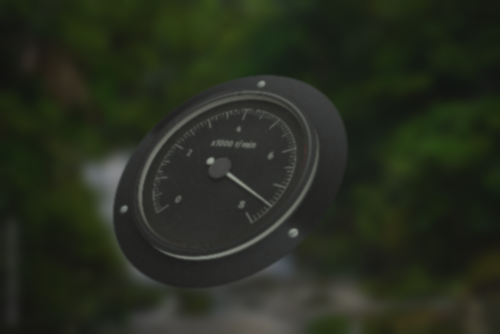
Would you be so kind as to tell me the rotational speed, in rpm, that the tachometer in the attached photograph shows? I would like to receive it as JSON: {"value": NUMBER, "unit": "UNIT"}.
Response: {"value": 7500, "unit": "rpm"}
